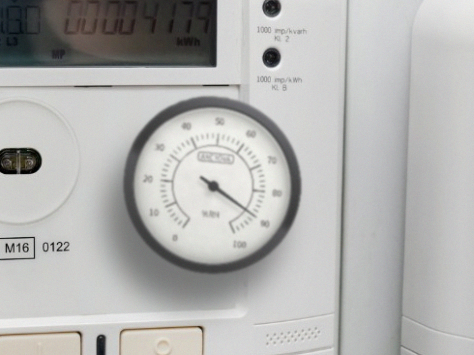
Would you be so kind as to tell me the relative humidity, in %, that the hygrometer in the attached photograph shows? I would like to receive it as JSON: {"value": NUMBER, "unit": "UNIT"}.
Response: {"value": 90, "unit": "%"}
